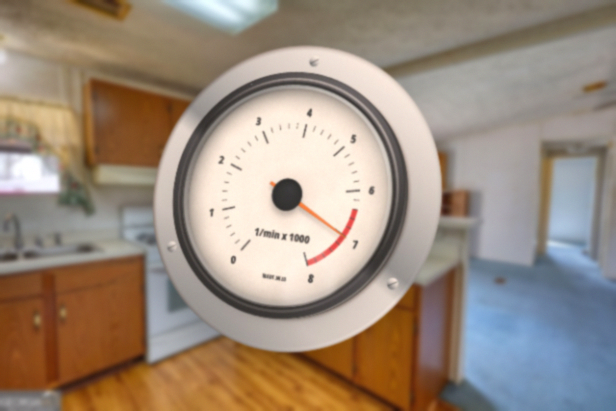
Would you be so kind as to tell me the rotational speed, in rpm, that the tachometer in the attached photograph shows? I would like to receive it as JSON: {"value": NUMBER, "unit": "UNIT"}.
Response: {"value": 7000, "unit": "rpm"}
